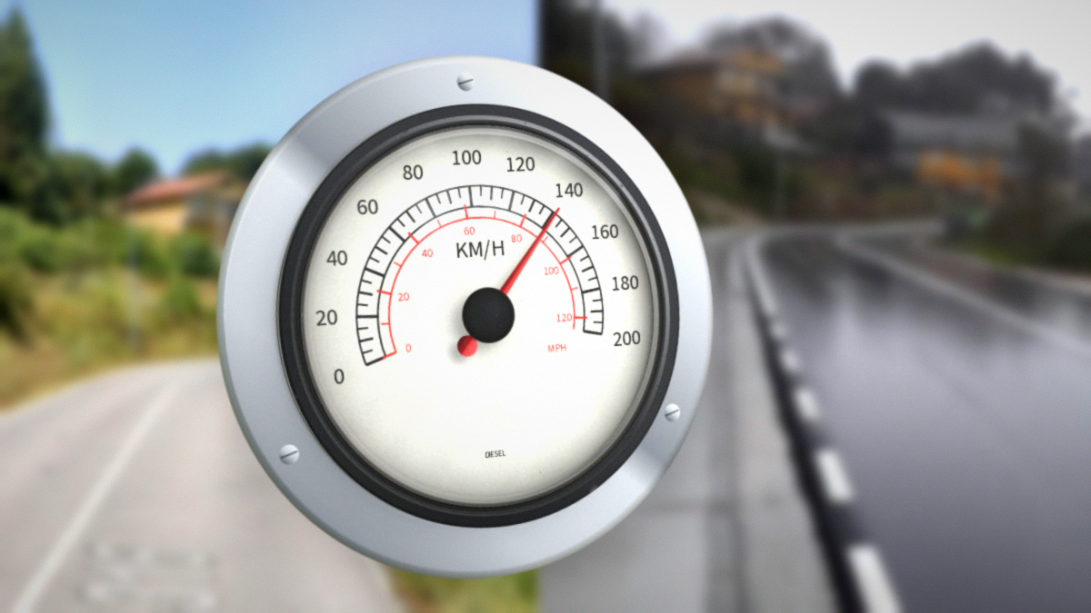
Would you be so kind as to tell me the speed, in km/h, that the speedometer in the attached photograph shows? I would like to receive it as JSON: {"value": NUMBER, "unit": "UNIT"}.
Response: {"value": 140, "unit": "km/h"}
